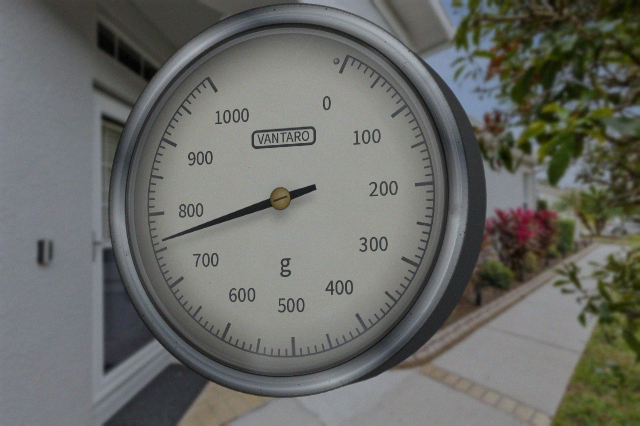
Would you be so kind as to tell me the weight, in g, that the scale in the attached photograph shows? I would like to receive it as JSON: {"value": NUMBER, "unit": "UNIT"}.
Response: {"value": 760, "unit": "g"}
